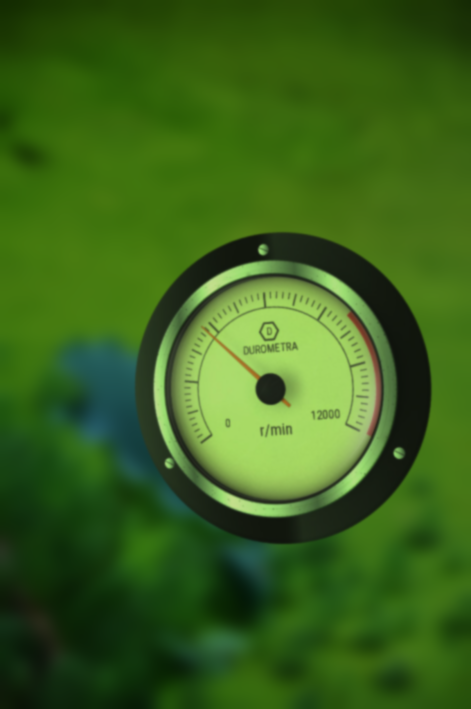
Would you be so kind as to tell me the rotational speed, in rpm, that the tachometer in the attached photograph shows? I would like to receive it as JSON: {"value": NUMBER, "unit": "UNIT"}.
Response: {"value": 3800, "unit": "rpm"}
